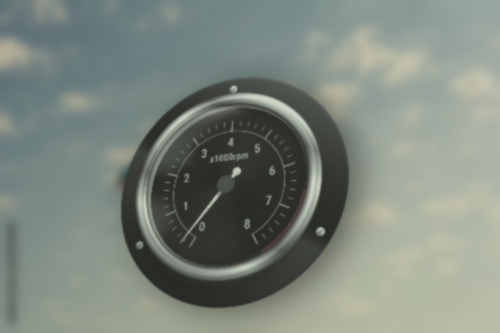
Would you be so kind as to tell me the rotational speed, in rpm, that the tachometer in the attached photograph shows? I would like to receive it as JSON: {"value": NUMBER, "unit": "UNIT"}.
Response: {"value": 200, "unit": "rpm"}
